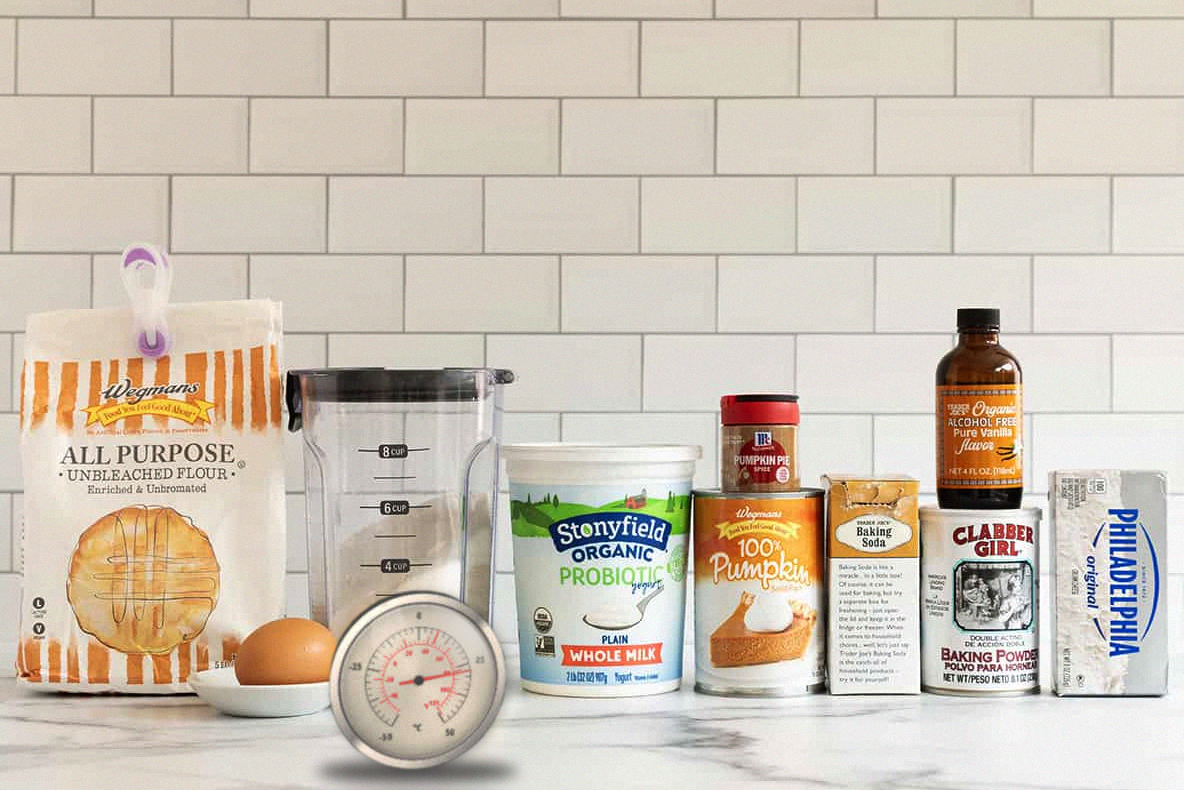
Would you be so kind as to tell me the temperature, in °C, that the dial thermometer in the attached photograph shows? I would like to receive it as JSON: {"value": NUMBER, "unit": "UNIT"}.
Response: {"value": 27.5, "unit": "°C"}
